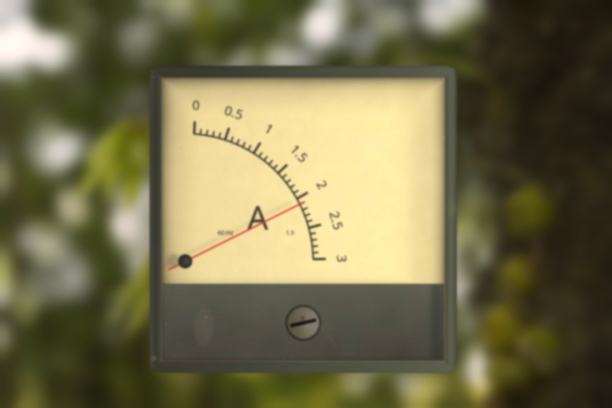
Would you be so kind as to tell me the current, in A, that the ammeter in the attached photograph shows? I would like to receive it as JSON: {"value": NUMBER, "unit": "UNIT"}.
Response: {"value": 2.1, "unit": "A"}
